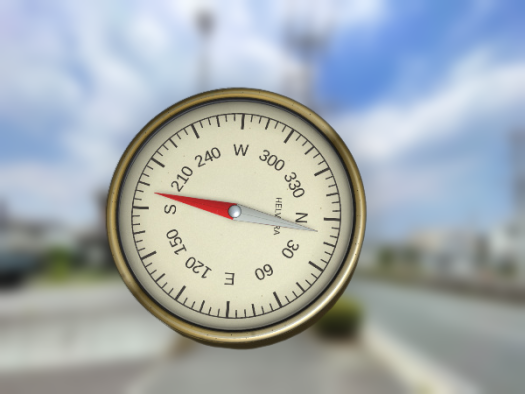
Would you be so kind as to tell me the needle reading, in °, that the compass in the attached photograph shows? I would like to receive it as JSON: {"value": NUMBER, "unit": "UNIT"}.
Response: {"value": 190, "unit": "°"}
